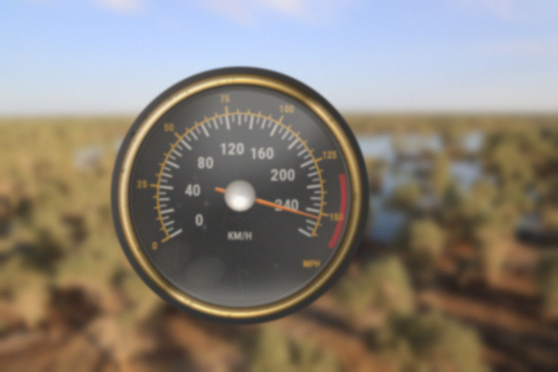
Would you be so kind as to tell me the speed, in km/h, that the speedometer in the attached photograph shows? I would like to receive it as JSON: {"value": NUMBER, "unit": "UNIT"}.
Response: {"value": 245, "unit": "km/h"}
